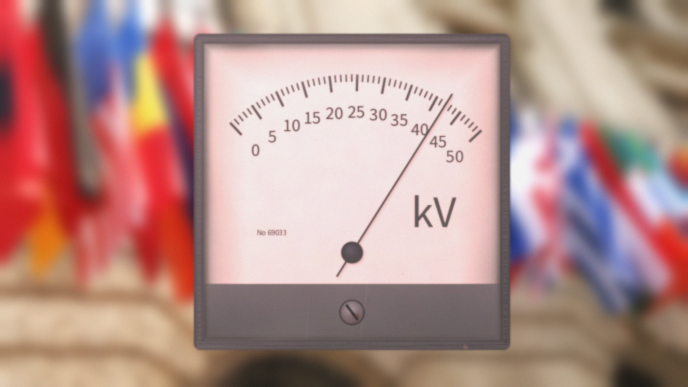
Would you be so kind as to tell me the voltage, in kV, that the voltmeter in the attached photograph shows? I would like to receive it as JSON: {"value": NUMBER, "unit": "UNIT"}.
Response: {"value": 42, "unit": "kV"}
